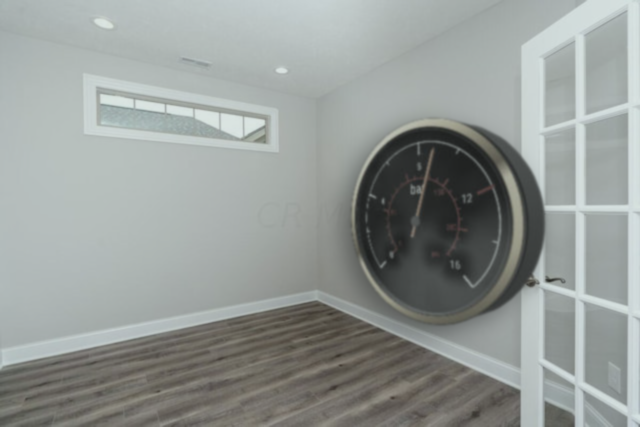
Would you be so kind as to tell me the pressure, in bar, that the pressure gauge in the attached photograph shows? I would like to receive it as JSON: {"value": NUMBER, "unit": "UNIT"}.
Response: {"value": 9, "unit": "bar"}
